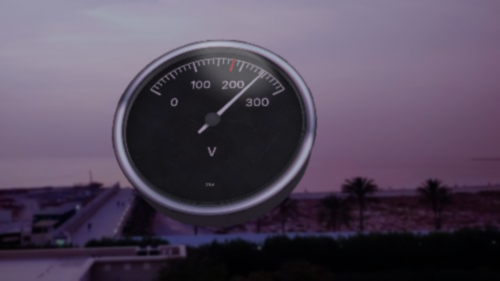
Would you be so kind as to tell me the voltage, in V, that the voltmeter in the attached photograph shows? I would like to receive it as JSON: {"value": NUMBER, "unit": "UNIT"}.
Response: {"value": 250, "unit": "V"}
